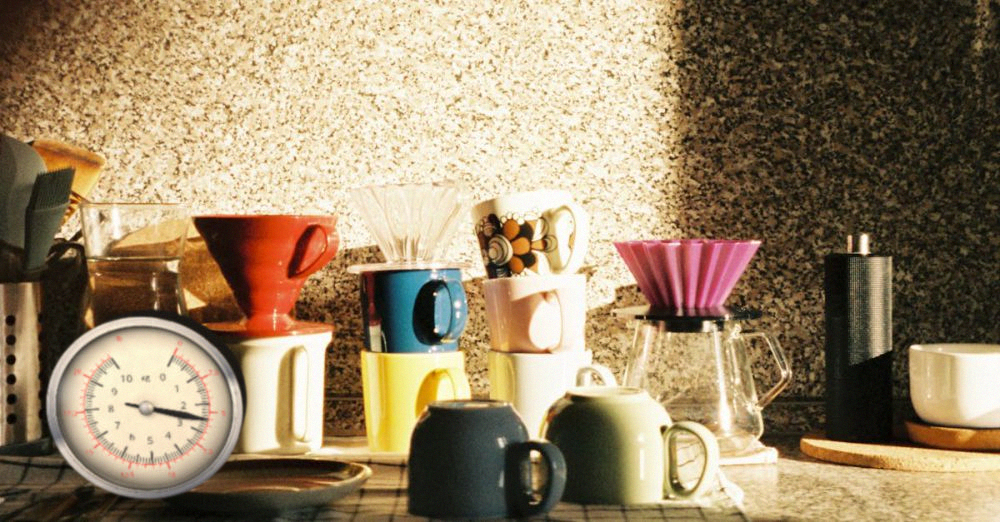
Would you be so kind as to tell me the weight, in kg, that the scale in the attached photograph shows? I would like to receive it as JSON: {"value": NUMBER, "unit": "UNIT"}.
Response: {"value": 2.5, "unit": "kg"}
